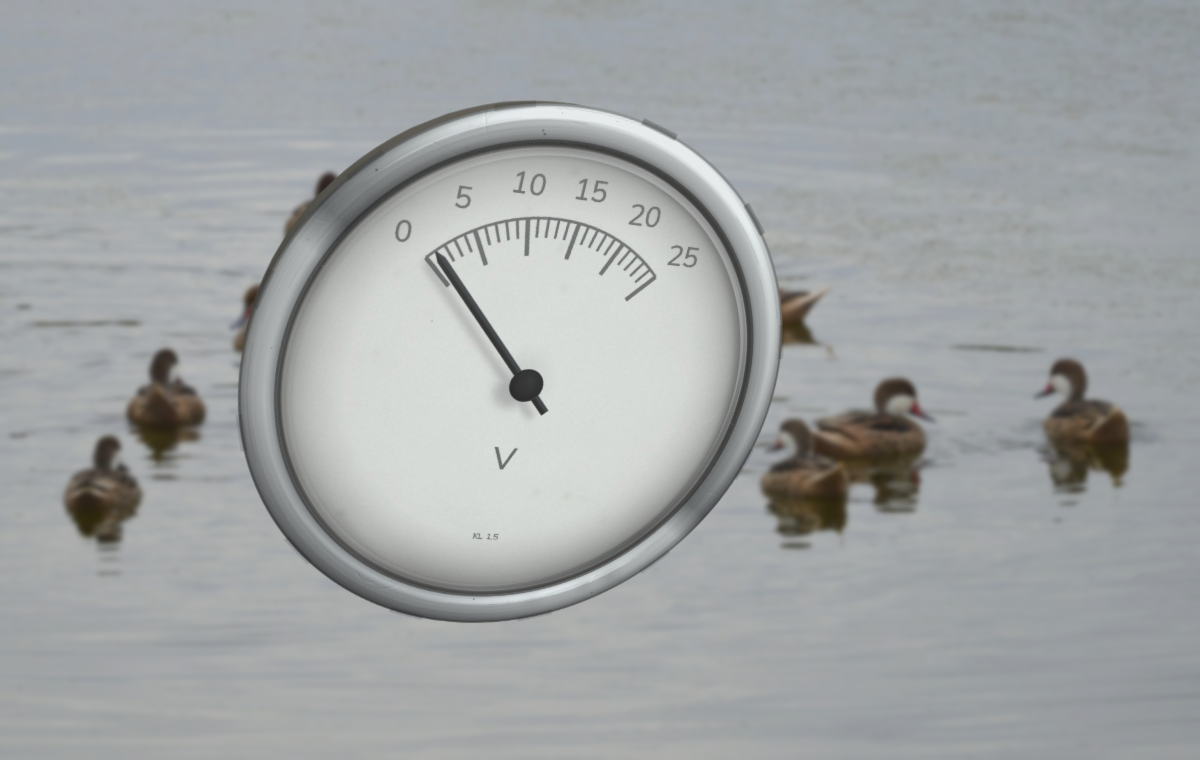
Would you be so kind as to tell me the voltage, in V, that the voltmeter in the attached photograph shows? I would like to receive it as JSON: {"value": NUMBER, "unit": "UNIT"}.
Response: {"value": 1, "unit": "V"}
